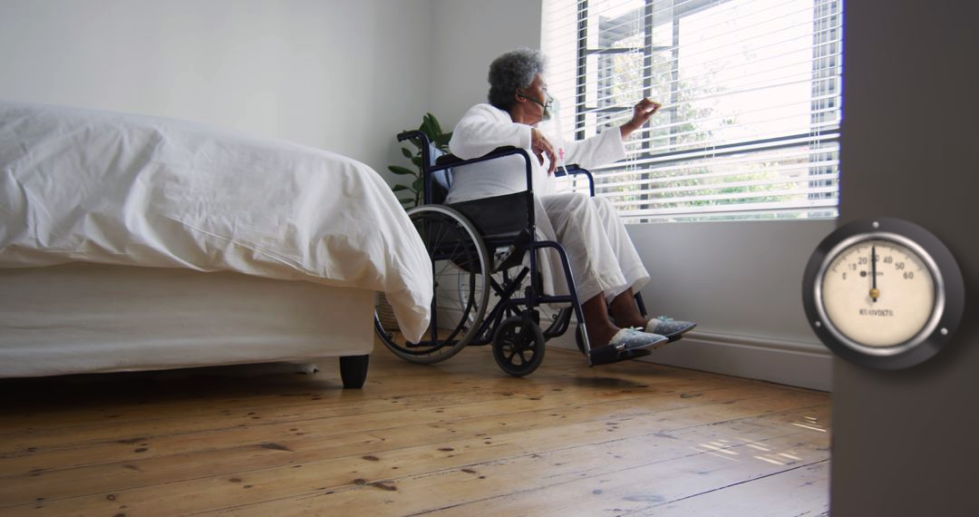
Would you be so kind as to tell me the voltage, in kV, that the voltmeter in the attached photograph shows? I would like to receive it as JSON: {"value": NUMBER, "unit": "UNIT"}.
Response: {"value": 30, "unit": "kV"}
